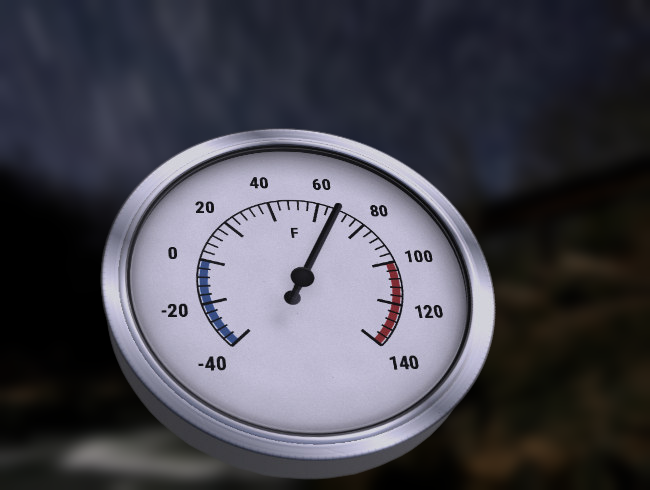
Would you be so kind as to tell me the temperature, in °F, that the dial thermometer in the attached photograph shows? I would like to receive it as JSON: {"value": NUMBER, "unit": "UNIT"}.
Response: {"value": 68, "unit": "°F"}
